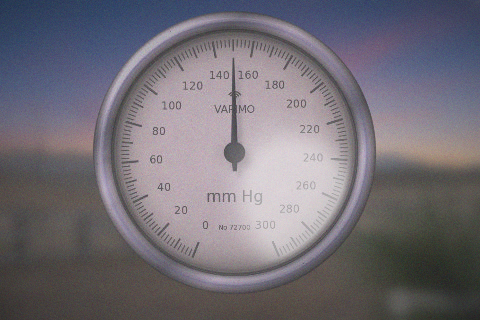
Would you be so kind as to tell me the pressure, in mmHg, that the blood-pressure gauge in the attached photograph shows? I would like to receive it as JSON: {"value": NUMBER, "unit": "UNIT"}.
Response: {"value": 150, "unit": "mmHg"}
